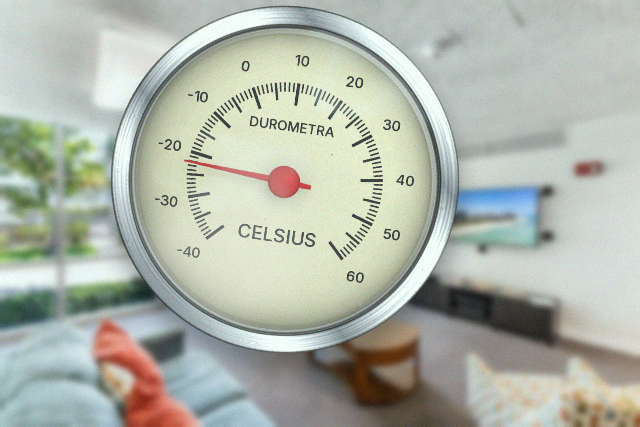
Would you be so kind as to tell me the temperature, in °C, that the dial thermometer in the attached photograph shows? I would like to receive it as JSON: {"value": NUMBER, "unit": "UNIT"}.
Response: {"value": -22, "unit": "°C"}
